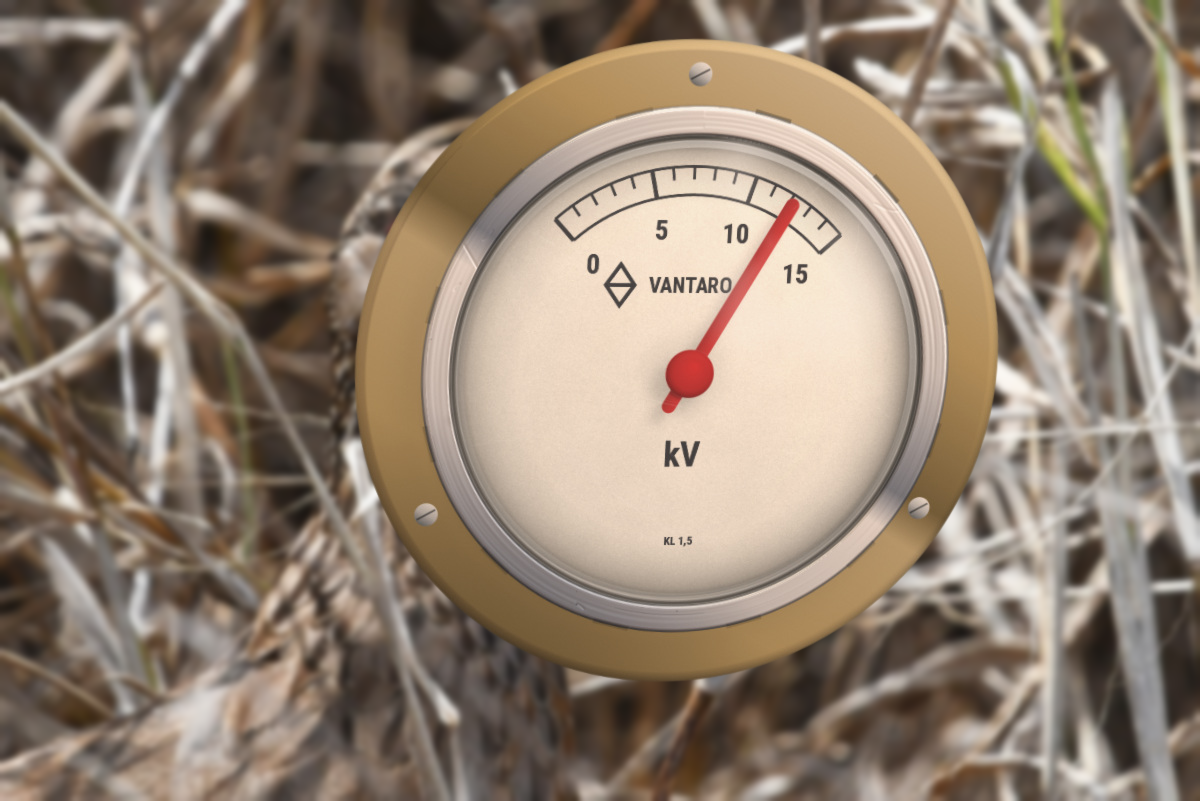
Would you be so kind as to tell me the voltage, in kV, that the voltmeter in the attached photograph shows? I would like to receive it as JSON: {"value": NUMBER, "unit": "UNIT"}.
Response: {"value": 12, "unit": "kV"}
